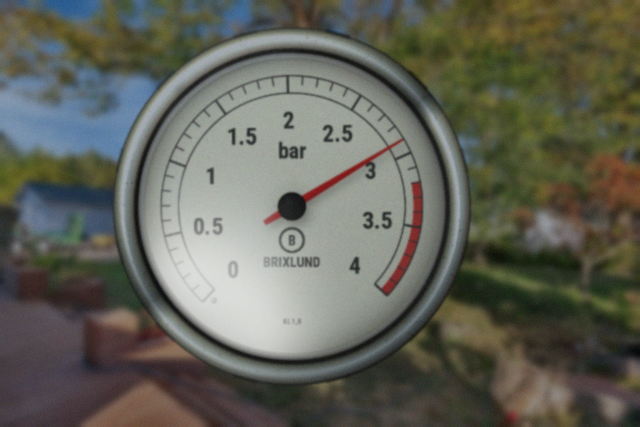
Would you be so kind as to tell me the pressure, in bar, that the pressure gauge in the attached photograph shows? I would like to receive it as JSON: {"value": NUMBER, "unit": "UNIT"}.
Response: {"value": 2.9, "unit": "bar"}
